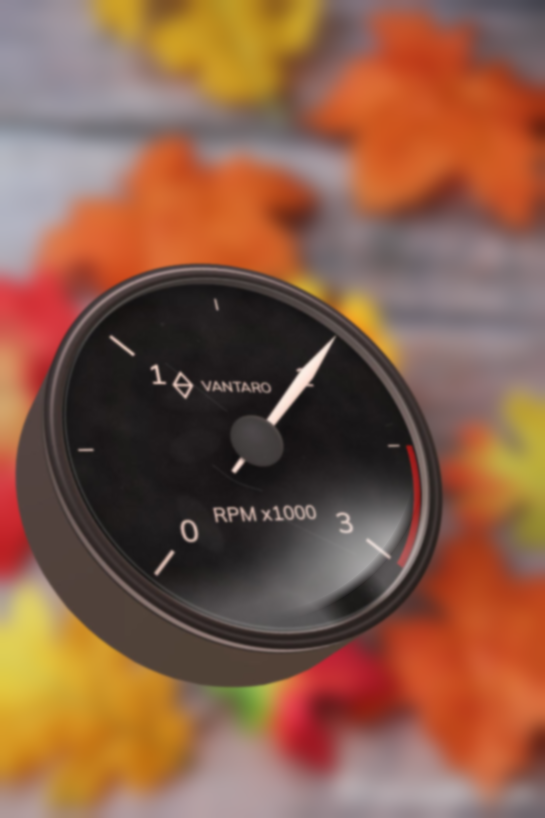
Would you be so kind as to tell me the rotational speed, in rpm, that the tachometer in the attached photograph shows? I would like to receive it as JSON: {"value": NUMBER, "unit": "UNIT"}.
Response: {"value": 2000, "unit": "rpm"}
